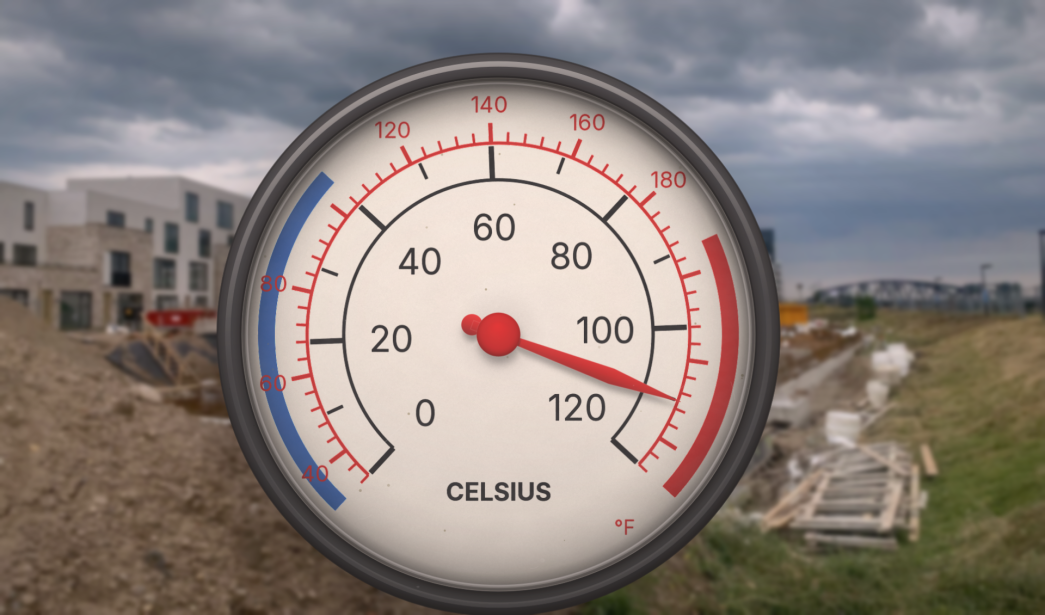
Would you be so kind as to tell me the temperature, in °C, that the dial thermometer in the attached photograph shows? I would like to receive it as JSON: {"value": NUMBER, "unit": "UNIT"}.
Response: {"value": 110, "unit": "°C"}
